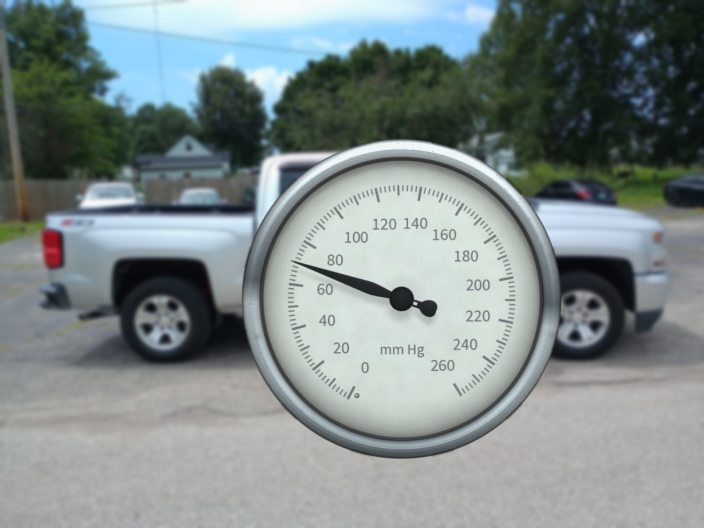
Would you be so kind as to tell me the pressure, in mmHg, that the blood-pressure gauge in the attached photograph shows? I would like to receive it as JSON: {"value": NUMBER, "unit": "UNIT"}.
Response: {"value": 70, "unit": "mmHg"}
